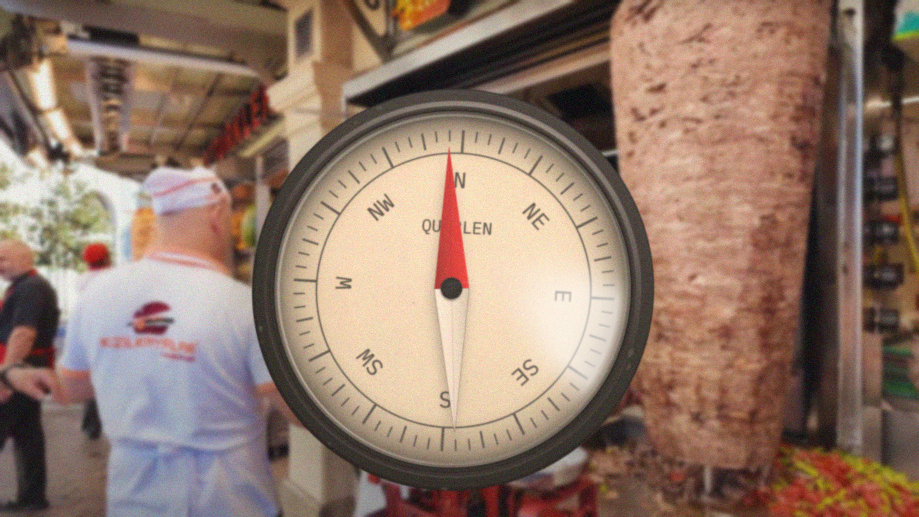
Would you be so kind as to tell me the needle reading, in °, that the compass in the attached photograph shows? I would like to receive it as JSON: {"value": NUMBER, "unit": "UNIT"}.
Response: {"value": 355, "unit": "°"}
